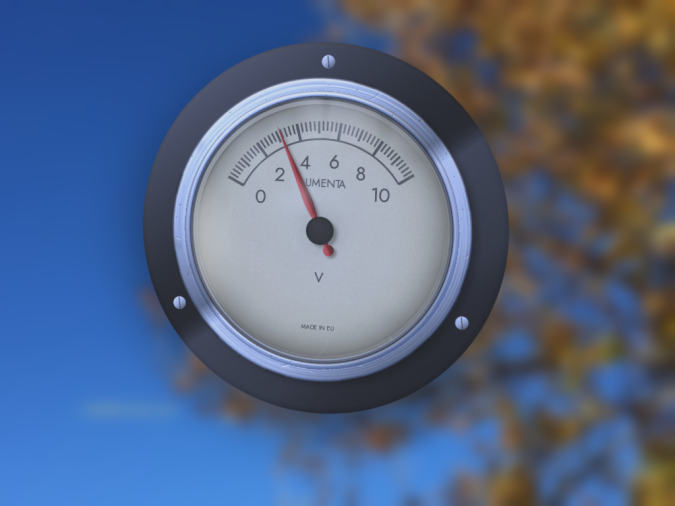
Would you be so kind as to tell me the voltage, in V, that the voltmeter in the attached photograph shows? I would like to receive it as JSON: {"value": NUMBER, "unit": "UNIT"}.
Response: {"value": 3.2, "unit": "V"}
